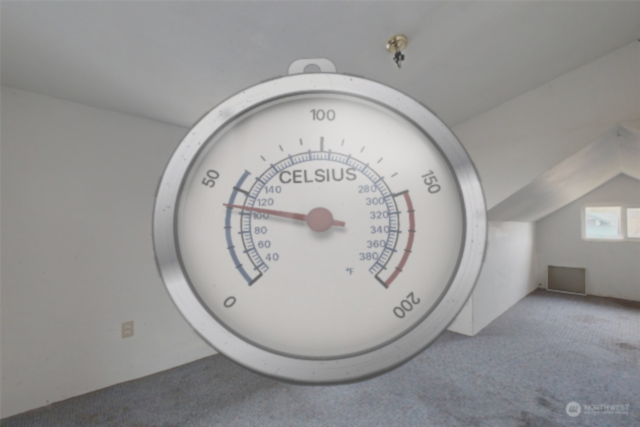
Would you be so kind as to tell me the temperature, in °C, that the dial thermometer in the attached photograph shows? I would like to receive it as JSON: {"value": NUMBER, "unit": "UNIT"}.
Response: {"value": 40, "unit": "°C"}
